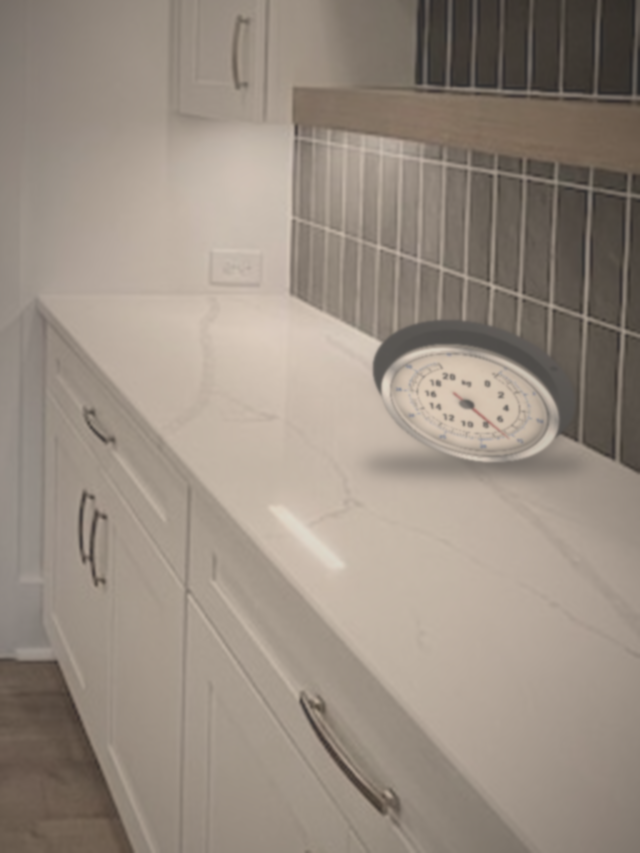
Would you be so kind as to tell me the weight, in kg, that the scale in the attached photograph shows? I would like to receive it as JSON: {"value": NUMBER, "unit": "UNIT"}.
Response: {"value": 7, "unit": "kg"}
